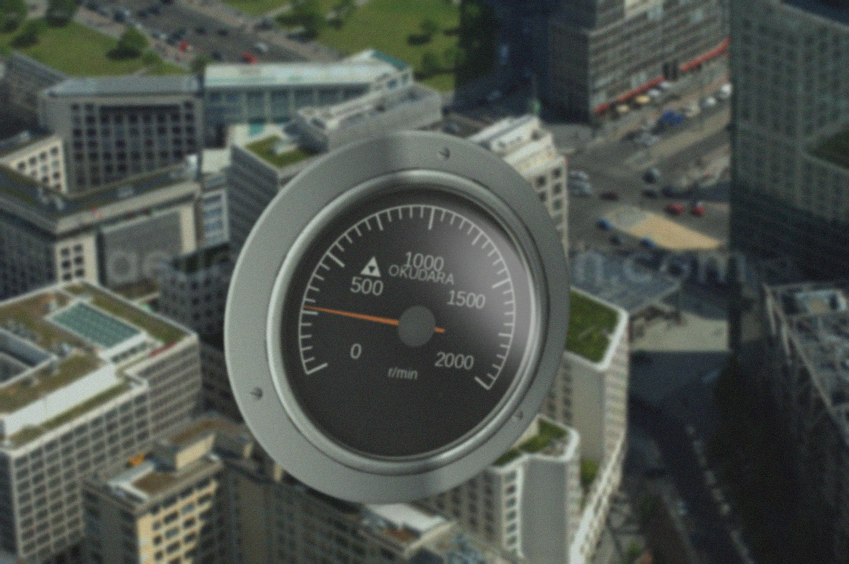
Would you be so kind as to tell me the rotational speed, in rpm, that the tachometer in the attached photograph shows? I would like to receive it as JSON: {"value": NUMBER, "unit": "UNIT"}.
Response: {"value": 275, "unit": "rpm"}
